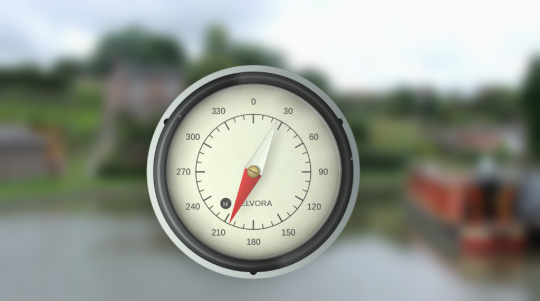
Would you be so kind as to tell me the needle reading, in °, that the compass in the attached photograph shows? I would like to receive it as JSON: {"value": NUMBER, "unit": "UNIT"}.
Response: {"value": 205, "unit": "°"}
